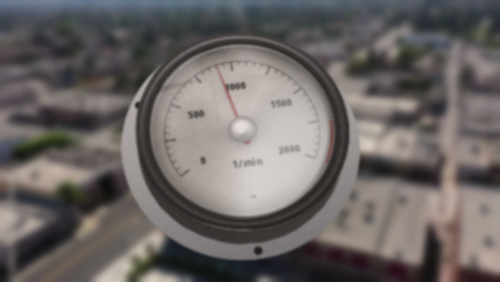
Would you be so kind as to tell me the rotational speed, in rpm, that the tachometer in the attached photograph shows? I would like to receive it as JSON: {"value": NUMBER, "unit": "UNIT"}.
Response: {"value": 900, "unit": "rpm"}
